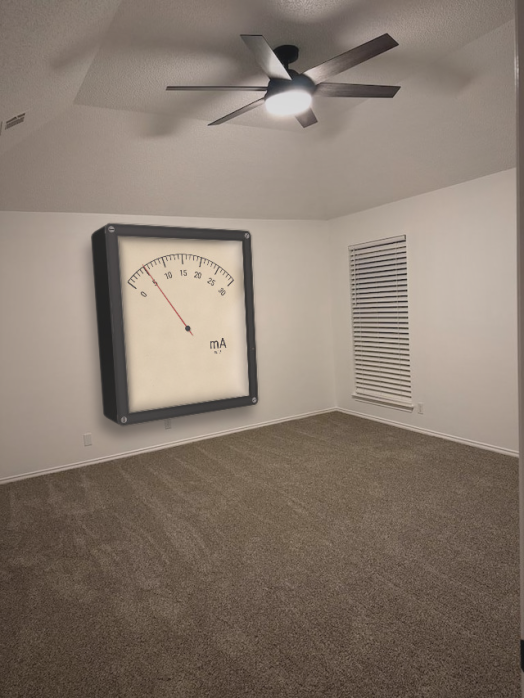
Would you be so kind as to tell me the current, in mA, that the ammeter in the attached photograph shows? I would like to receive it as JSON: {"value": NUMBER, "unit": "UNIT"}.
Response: {"value": 5, "unit": "mA"}
